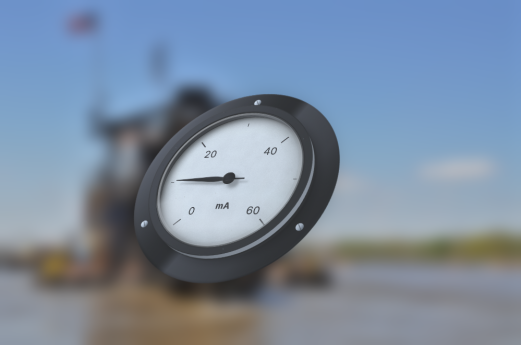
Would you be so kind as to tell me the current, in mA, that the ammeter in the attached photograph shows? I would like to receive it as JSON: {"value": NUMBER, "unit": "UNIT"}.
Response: {"value": 10, "unit": "mA"}
